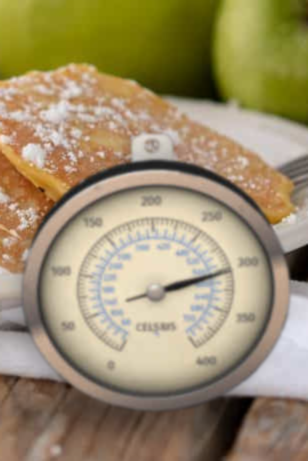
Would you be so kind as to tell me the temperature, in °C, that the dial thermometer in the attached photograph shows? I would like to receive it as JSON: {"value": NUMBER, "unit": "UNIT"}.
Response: {"value": 300, "unit": "°C"}
